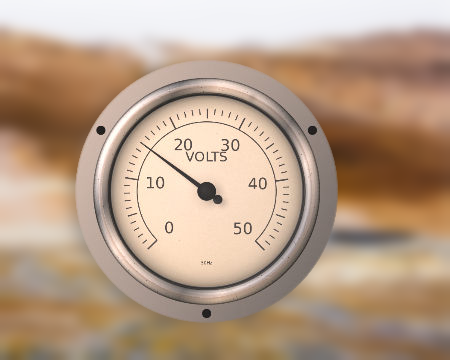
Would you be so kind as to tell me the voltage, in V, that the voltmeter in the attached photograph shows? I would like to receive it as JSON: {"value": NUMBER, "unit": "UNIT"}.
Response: {"value": 15, "unit": "V"}
